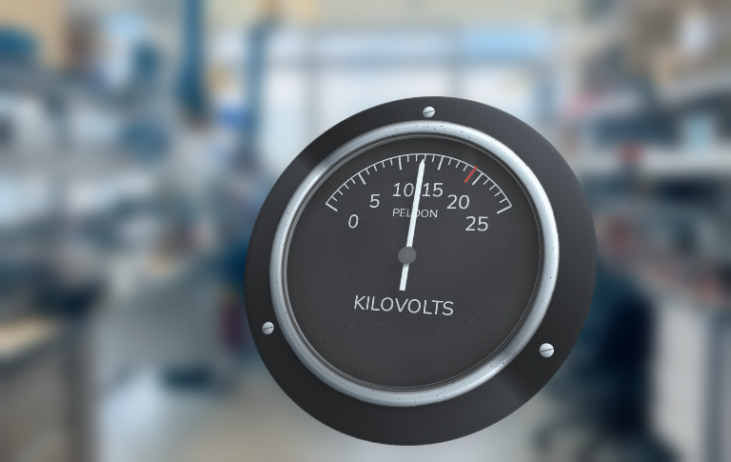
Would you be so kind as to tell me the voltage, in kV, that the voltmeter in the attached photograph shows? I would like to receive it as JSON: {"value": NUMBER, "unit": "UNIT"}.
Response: {"value": 13, "unit": "kV"}
